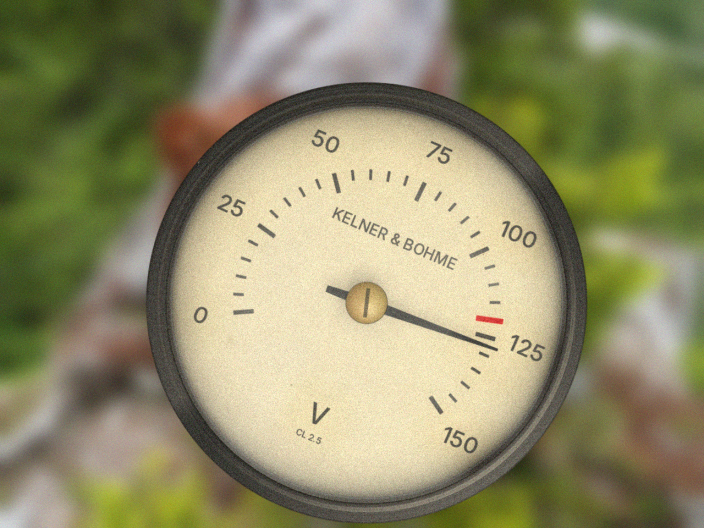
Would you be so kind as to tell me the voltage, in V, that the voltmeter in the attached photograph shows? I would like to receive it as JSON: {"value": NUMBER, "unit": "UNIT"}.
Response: {"value": 127.5, "unit": "V"}
